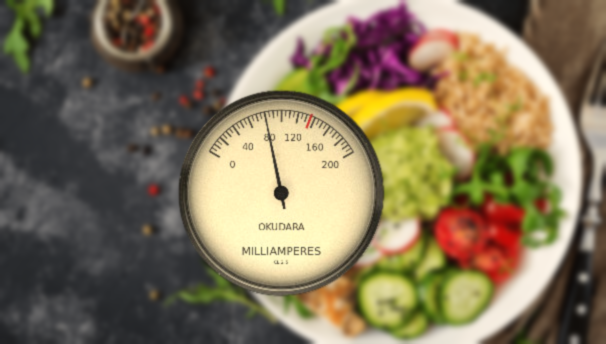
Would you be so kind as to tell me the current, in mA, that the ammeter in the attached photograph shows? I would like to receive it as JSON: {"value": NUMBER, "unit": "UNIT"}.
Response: {"value": 80, "unit": "mA"}
